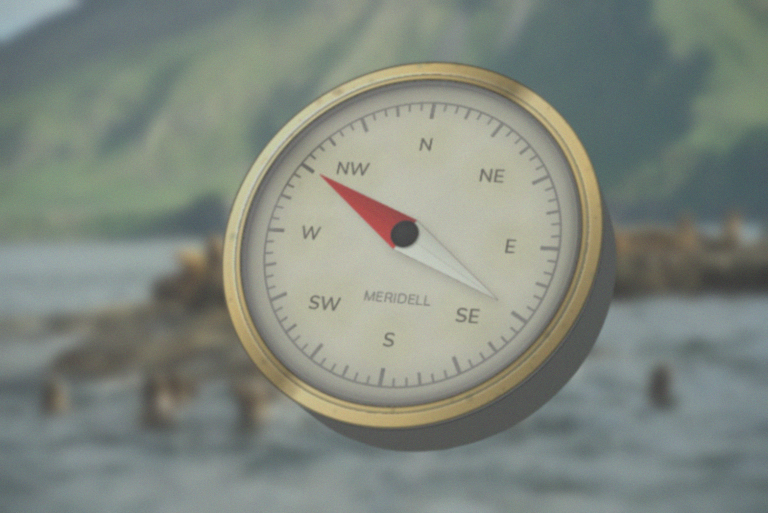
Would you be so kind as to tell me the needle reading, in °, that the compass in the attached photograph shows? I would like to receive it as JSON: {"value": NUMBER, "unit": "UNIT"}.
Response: {"value": 300, "unit": "°"}
